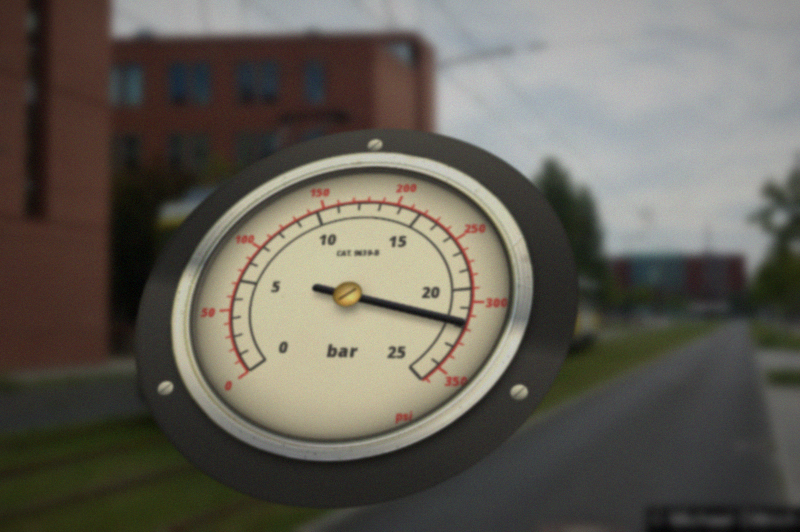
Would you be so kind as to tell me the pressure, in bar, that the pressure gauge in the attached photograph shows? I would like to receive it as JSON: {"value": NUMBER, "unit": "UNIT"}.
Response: {"value": 22, "unit": "bar"}
